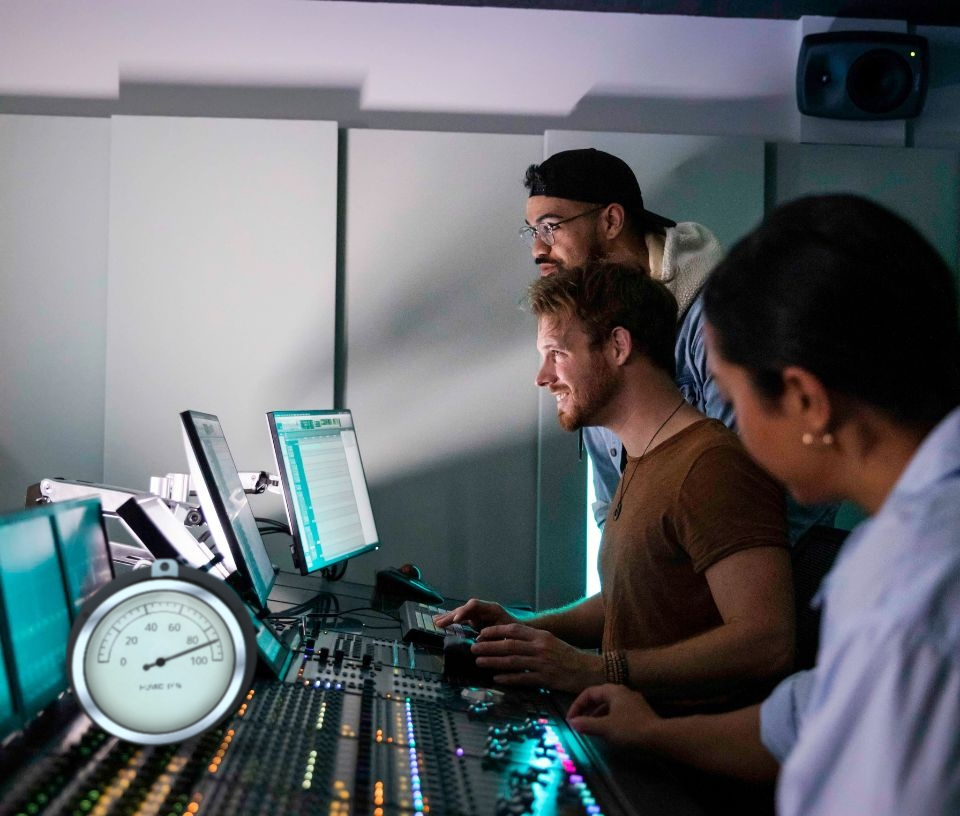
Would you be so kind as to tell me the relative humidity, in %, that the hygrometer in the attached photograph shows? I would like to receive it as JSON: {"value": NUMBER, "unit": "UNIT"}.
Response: {"value": 88, "unit": "%"}
